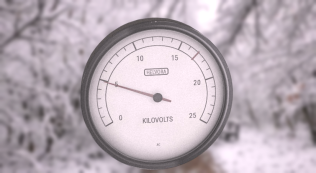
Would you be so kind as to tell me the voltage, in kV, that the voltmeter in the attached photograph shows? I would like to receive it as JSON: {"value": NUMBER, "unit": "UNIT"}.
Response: {"value": 5, "unit": "kV"}
